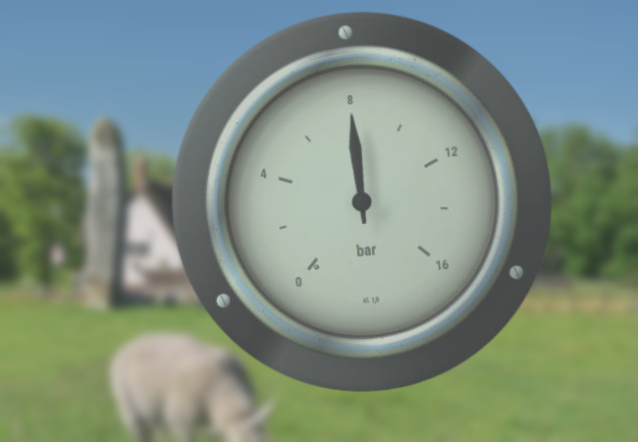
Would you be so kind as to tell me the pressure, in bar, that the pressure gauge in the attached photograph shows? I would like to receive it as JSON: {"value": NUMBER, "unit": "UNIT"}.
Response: {"value": 8, "unit": "bar"}
